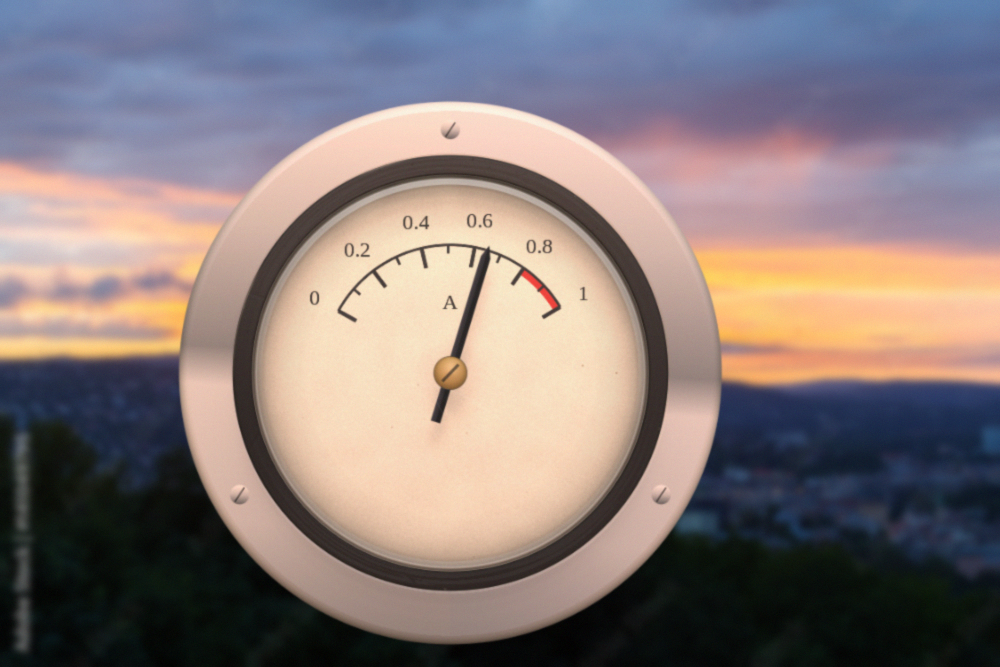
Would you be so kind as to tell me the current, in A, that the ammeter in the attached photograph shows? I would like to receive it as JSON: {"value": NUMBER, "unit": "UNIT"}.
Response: {"value": 0.65, "unit": "A"}
